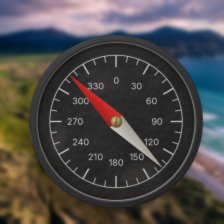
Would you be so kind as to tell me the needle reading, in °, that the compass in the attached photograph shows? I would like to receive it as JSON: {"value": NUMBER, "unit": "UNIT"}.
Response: {"value": 315, "unit": "°"}
